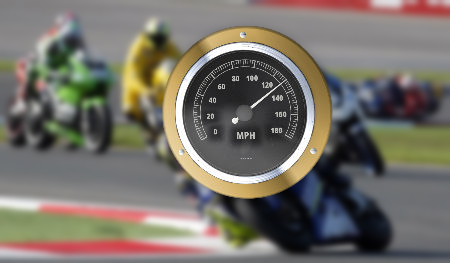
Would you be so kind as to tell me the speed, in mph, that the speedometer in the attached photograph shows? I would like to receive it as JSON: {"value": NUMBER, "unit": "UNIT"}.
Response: {"value": 130, "unit": "mph"}
